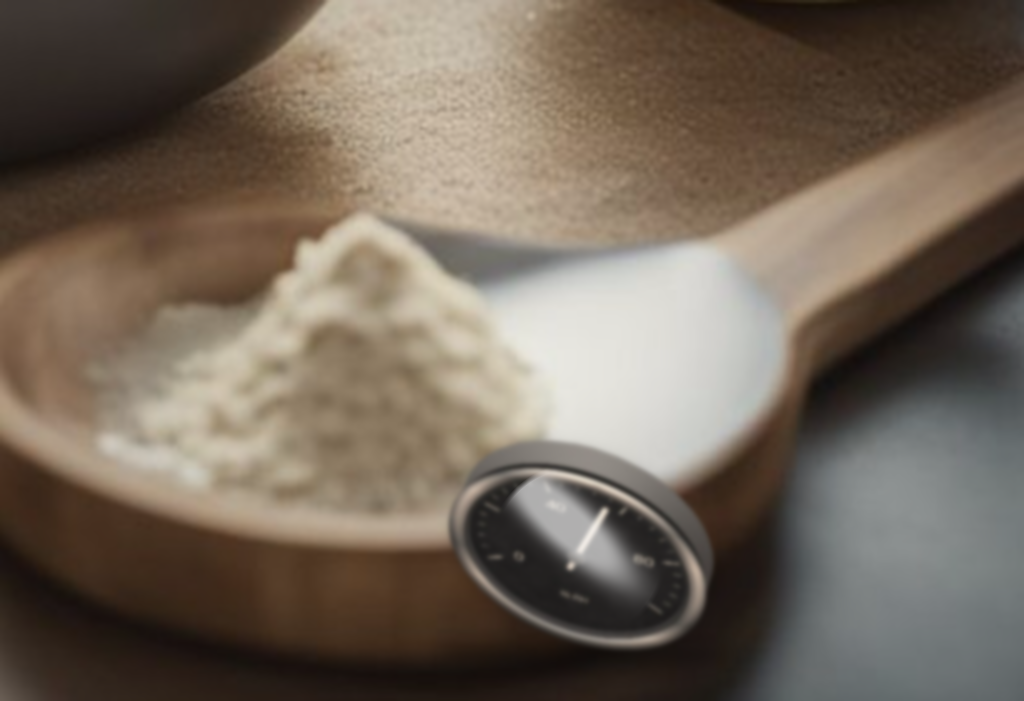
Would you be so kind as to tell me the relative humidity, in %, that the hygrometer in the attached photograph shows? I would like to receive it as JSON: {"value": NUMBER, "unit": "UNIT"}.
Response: {"value": 56, "unit": "%"}
